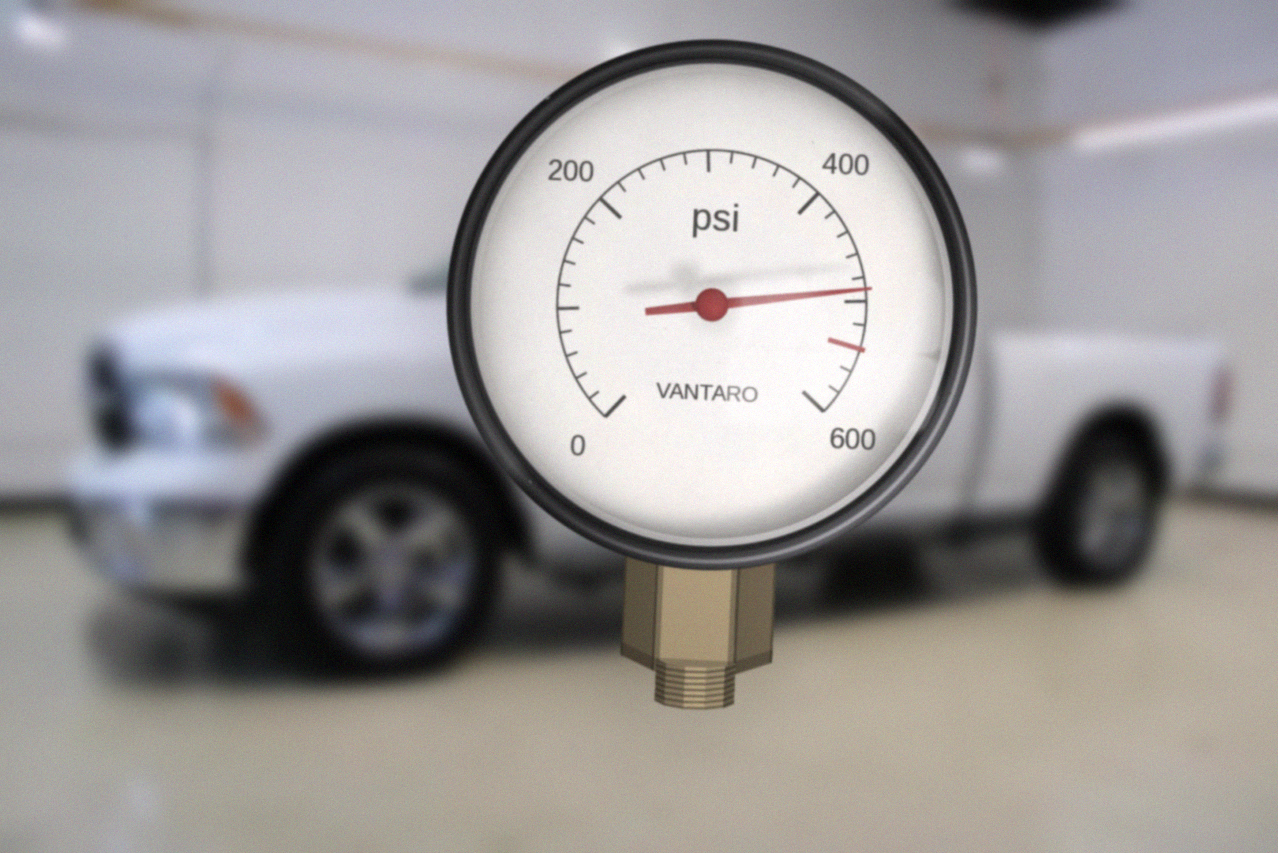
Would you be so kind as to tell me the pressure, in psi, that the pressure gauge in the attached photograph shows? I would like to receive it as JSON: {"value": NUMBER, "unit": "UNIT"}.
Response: {"value": 490, "unit": "psi"}
